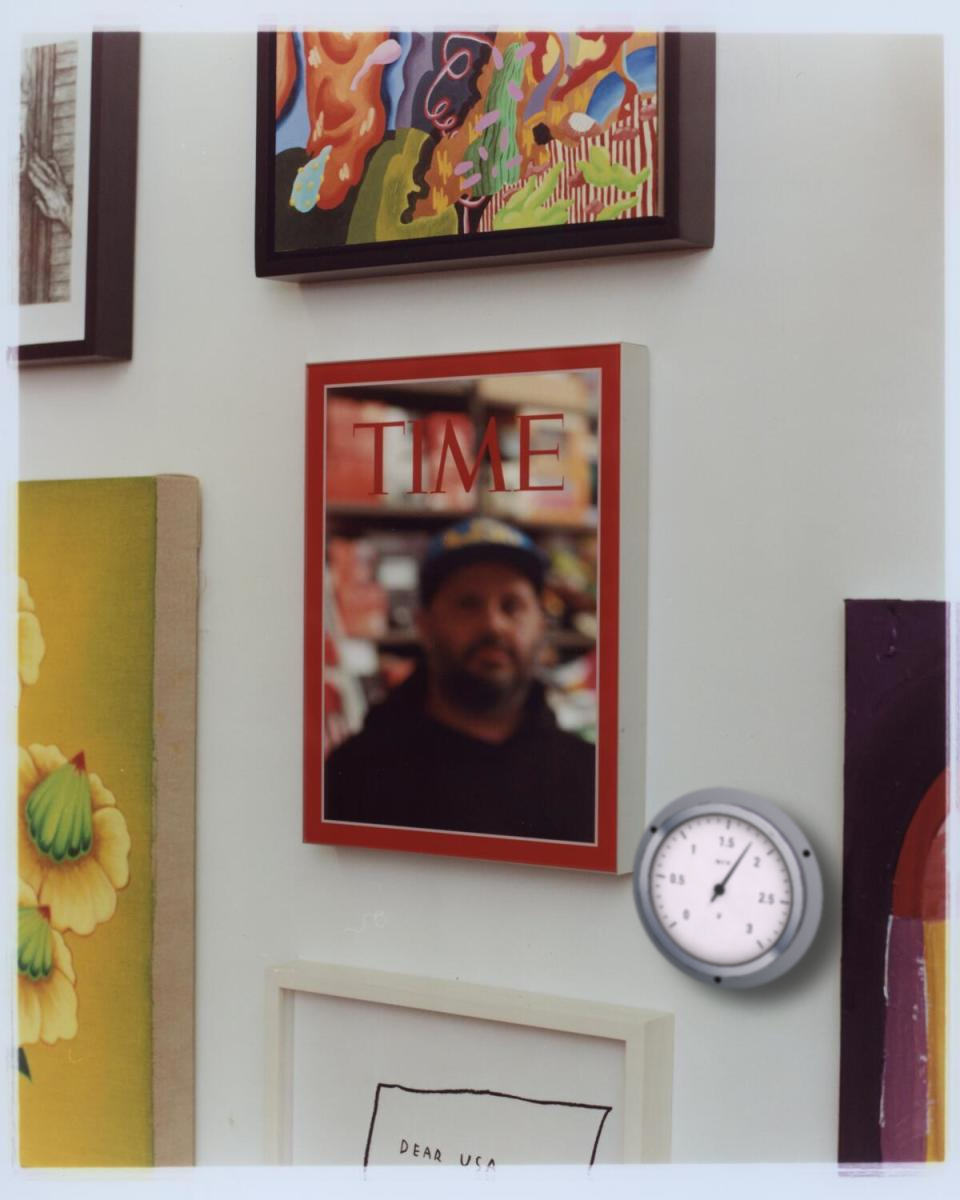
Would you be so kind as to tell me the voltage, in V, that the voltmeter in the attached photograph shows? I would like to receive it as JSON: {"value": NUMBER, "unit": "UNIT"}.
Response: {"value": 1.8, "unit": "V"}
